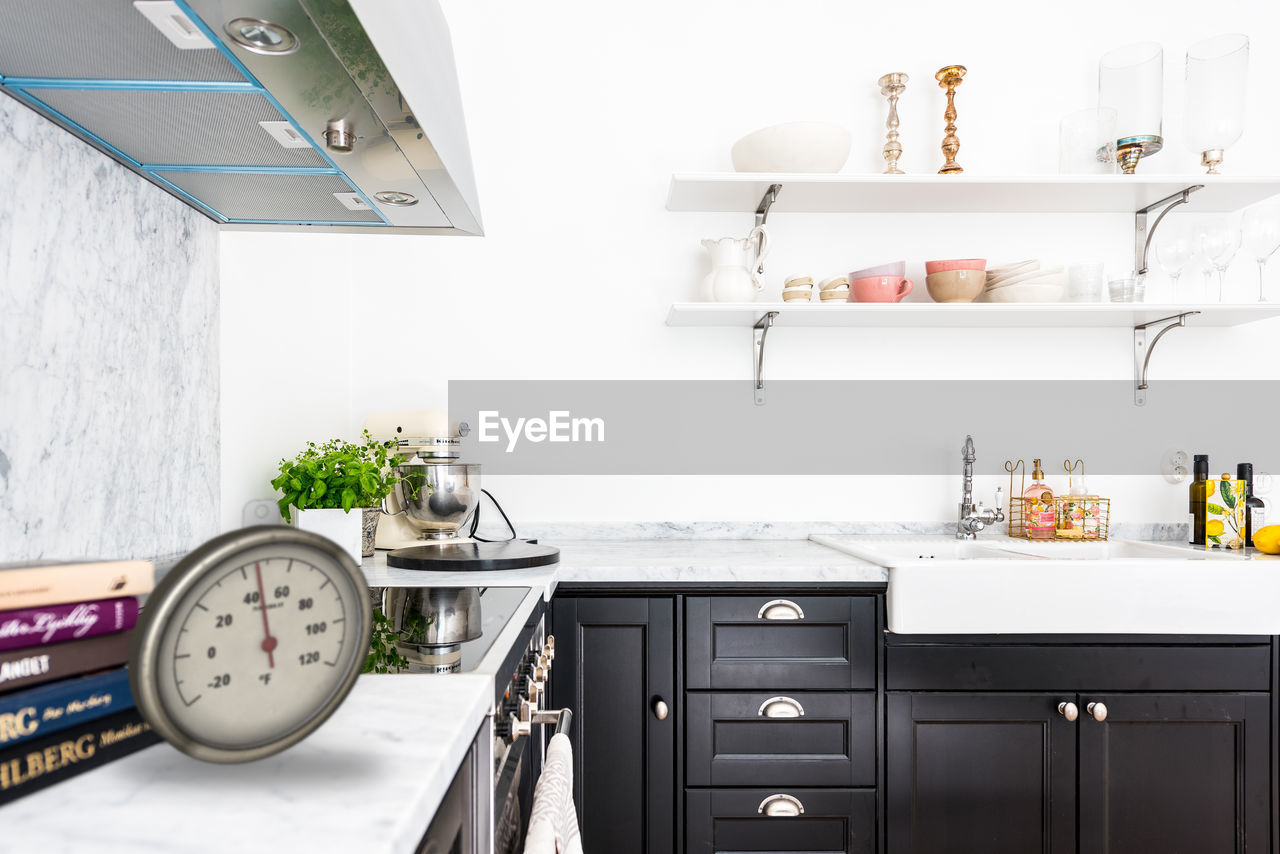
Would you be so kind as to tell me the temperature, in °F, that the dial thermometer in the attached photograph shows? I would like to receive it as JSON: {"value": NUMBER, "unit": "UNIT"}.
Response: {"value": 45, "unit": "°F"}
